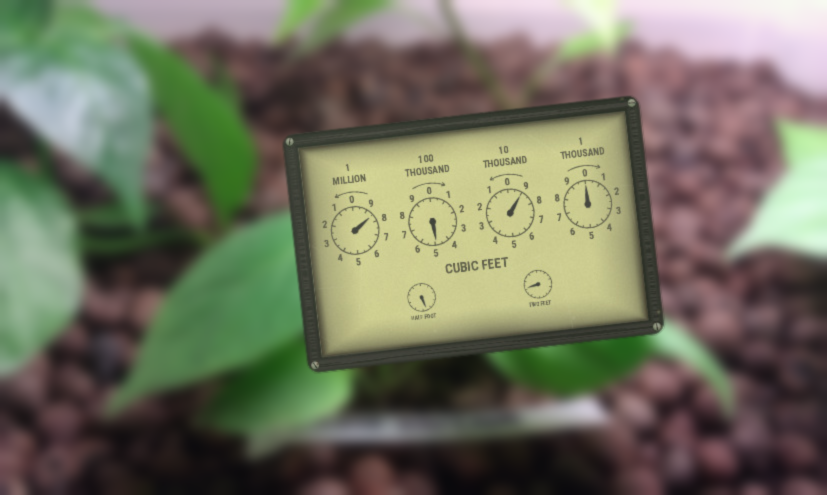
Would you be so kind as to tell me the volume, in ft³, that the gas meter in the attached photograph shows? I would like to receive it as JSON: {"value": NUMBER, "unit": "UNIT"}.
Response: {"value": 849000, "unit": "ft³"}
